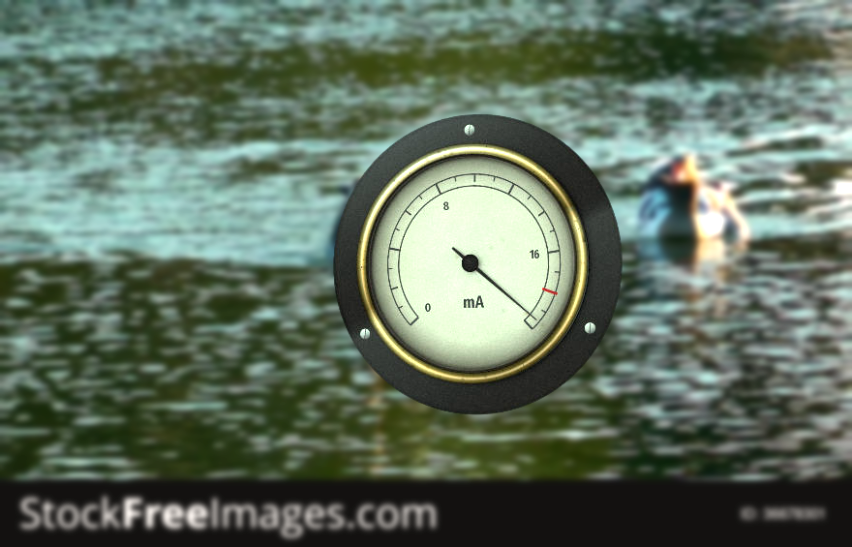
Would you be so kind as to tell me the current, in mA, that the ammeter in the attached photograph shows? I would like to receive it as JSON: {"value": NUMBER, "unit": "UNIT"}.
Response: {"value": 19.5, "unit": "mA"}
